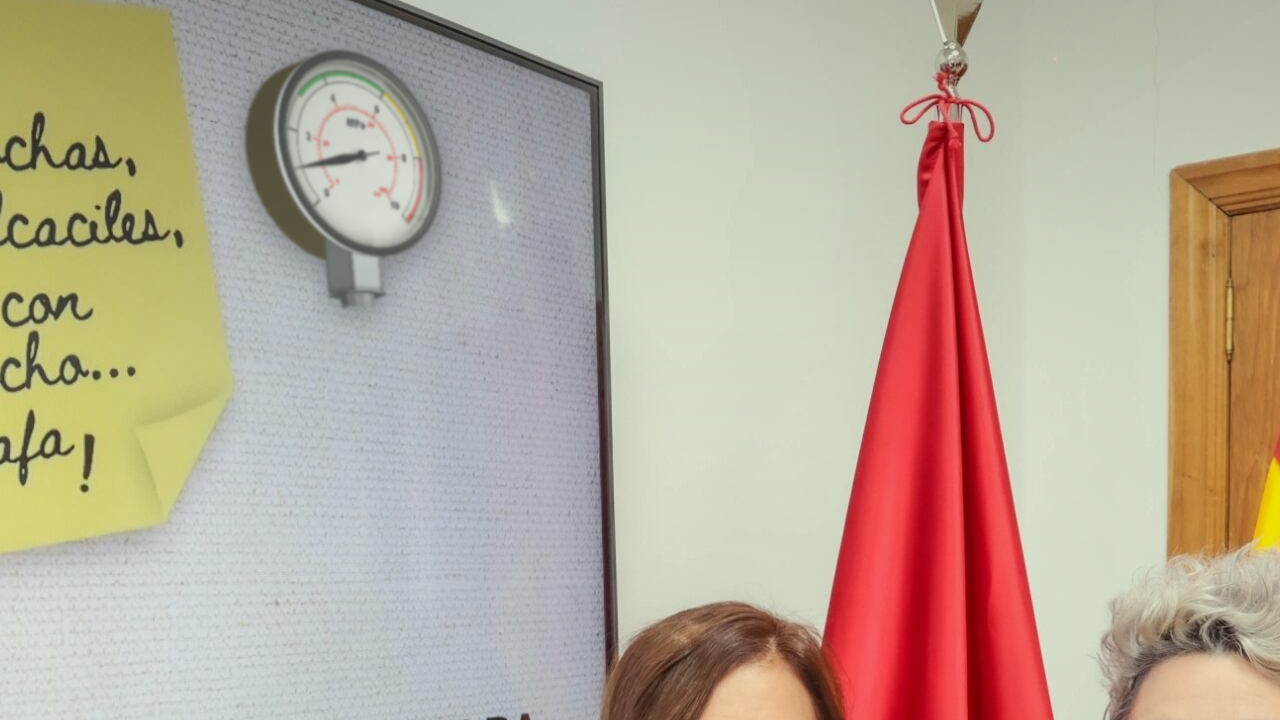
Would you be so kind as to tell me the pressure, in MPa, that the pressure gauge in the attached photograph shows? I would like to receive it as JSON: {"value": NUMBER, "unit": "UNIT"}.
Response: {"value": 1, "unit": "MPa"}
